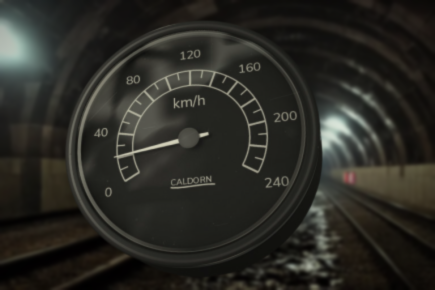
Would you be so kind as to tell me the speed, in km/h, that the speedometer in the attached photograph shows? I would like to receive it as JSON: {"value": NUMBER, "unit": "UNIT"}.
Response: {"value": 20, "unit": "km/h"}
